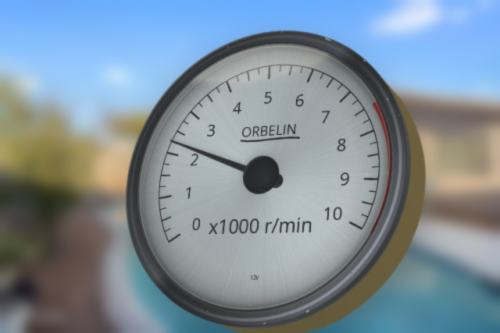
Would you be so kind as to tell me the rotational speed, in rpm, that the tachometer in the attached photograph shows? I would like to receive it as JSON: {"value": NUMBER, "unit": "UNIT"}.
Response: {"value": 2250, "unit": "rpm"}
